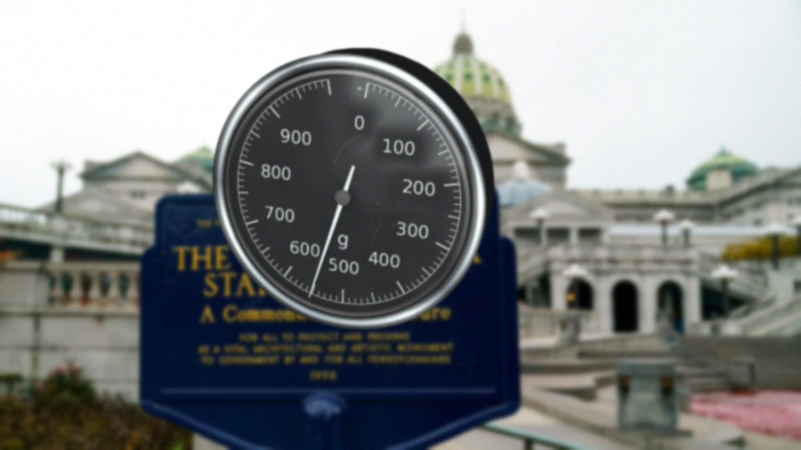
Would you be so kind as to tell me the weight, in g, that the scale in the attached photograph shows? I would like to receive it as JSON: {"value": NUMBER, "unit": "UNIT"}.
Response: {"value": 550, "unit": "g"}
